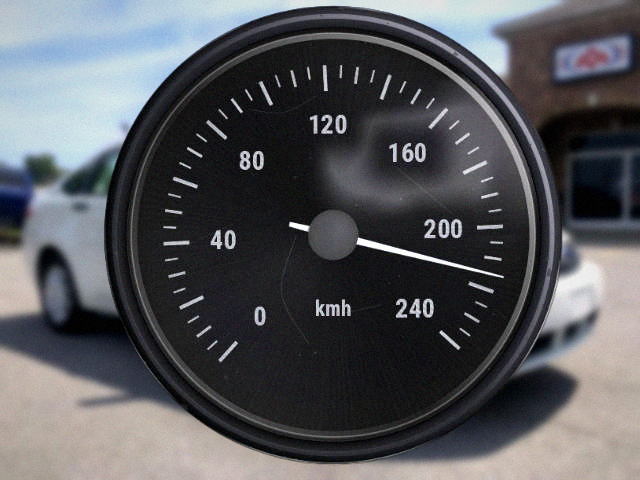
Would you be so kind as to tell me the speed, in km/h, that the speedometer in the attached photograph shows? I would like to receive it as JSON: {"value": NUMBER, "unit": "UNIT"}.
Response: {"value": 215, "unit": "km/h"}
